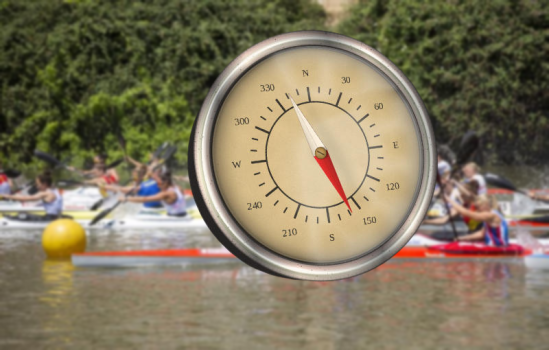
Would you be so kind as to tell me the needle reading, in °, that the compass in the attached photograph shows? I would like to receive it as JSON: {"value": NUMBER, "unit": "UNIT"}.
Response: {"value": 160, "unit": "°"}
